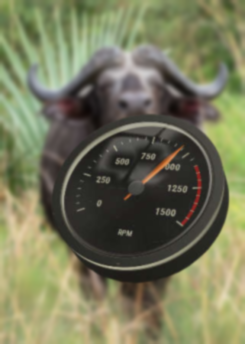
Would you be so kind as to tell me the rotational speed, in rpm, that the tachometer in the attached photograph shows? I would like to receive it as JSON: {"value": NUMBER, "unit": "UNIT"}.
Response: {"value": 950, "unit": "rpm"}
